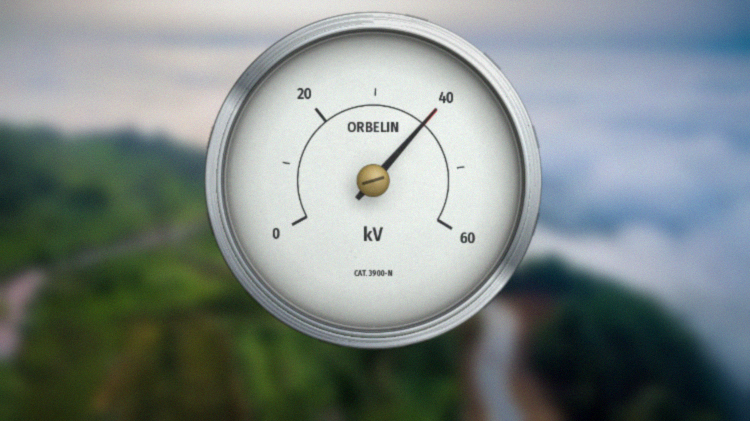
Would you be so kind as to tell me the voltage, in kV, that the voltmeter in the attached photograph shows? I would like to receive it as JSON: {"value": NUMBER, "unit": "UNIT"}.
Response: {"value": 40, "unit": "kV"}
